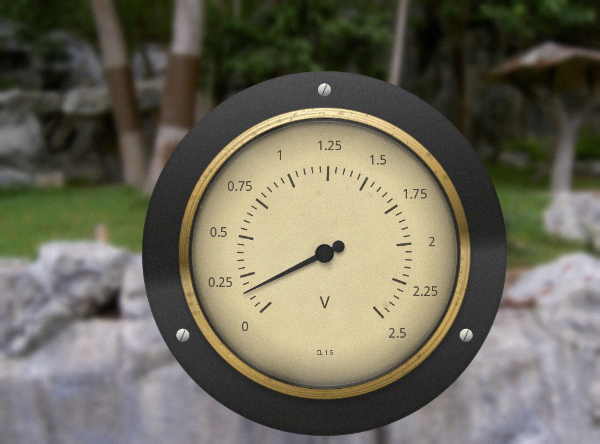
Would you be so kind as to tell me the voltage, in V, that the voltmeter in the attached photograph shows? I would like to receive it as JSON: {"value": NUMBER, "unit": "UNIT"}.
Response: {"value": 0.15, "unit": "V"}
